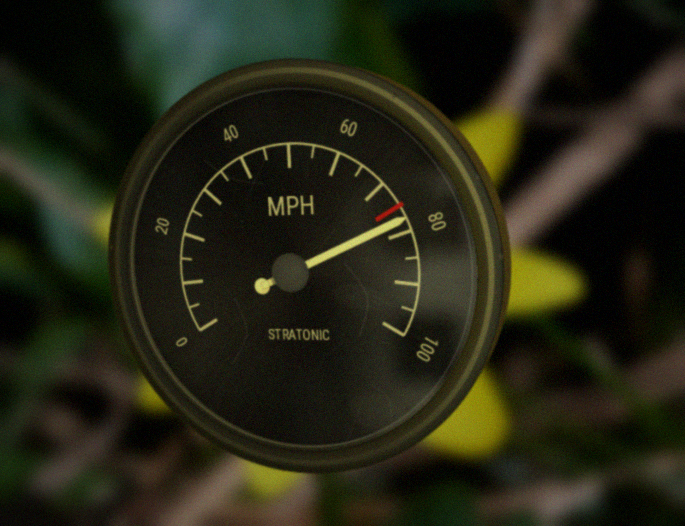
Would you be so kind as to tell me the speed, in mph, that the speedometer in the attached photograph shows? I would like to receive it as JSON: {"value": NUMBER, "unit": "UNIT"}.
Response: {"value": 77.5, "unit": "mph"}
